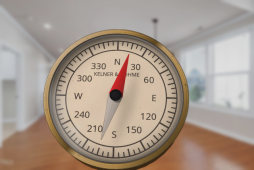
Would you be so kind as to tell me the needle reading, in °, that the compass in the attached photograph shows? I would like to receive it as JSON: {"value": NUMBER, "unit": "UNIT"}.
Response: {"value": 15, "unit": "°"}
